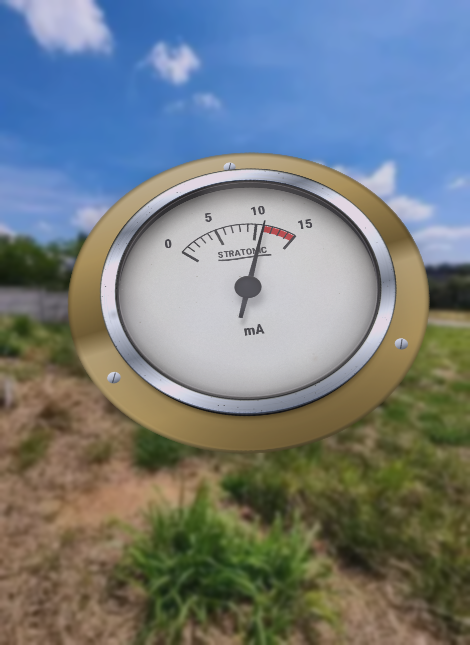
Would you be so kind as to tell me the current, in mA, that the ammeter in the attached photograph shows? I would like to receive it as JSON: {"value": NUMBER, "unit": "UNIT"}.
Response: {"value": 11, "unit": "mA"}
